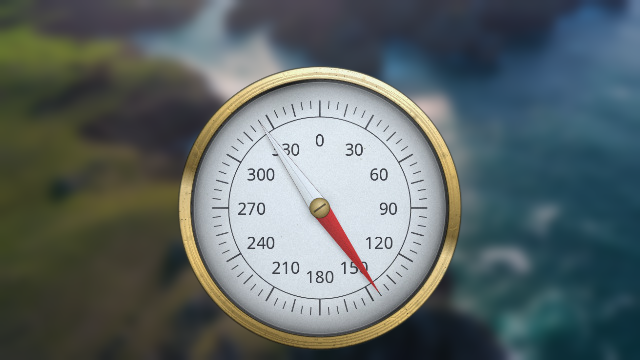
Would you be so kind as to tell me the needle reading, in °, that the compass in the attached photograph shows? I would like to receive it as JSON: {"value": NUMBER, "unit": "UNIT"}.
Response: {"value": 145, "unit": "°"}
